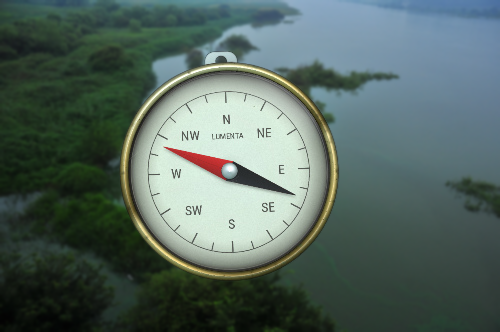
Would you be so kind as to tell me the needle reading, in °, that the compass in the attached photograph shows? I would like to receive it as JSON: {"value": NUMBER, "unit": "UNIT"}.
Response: {"value": 292.5, "unit": "°"}
